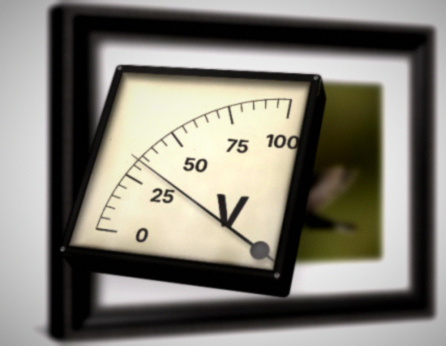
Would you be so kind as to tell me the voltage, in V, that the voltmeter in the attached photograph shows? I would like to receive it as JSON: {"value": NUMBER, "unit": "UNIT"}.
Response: {"value": 32.5, "unit": "V"}
